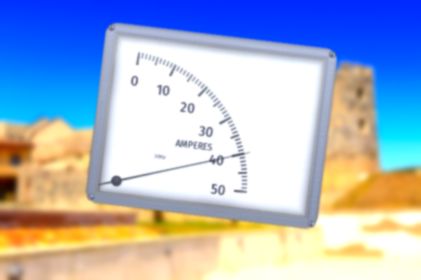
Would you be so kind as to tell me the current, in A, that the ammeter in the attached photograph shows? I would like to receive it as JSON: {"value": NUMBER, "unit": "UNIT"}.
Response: {"value": 40, "unit": "A"}
